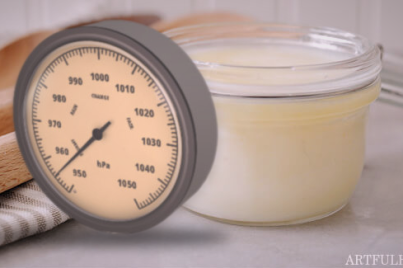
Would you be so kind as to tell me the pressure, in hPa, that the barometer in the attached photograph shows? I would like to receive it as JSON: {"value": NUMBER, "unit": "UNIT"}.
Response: {"value": 955, "unit": "hPa"}
